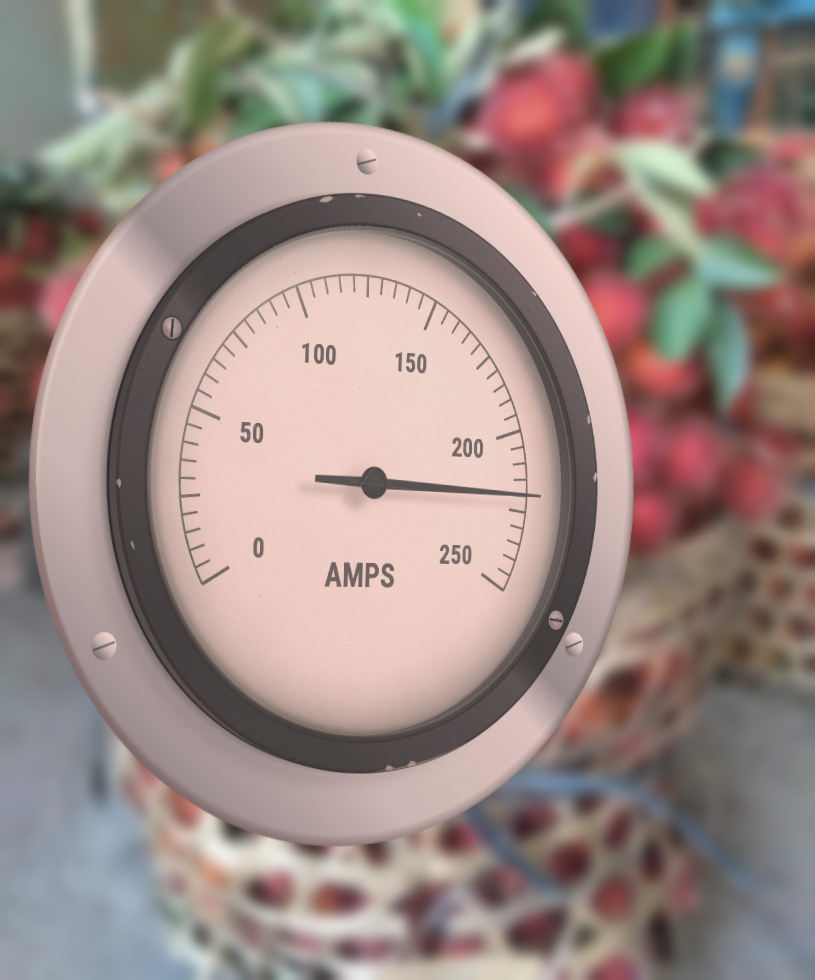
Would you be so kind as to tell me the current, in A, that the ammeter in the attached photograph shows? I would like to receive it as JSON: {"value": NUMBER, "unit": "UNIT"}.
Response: {"value": 220, "unit": "A"}
